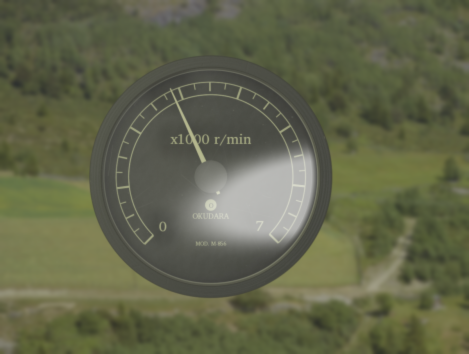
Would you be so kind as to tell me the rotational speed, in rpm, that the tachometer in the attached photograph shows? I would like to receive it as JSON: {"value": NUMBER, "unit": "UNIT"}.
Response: {"value": 2875, "unit": "rpm"}
